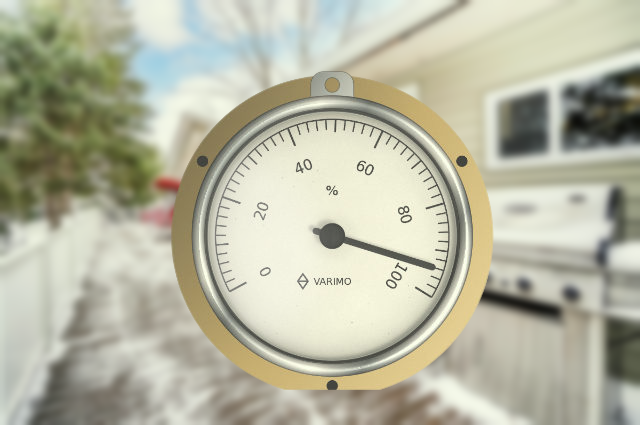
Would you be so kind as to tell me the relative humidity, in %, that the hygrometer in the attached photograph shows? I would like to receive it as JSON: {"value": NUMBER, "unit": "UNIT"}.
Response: {"value": 94, "unit": "%"}
